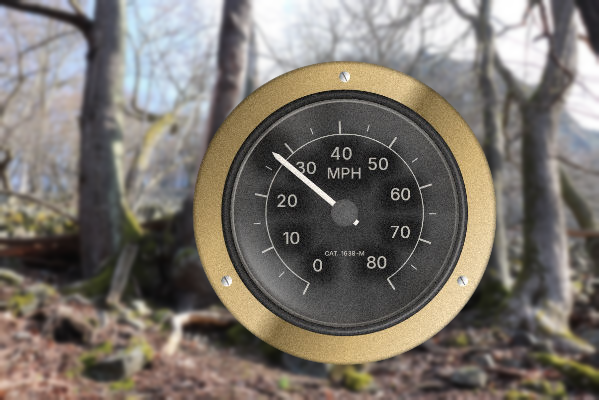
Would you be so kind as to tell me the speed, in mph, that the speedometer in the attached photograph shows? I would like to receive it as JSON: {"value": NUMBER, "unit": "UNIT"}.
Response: {"value": 27.5, "unit": "mph"}
